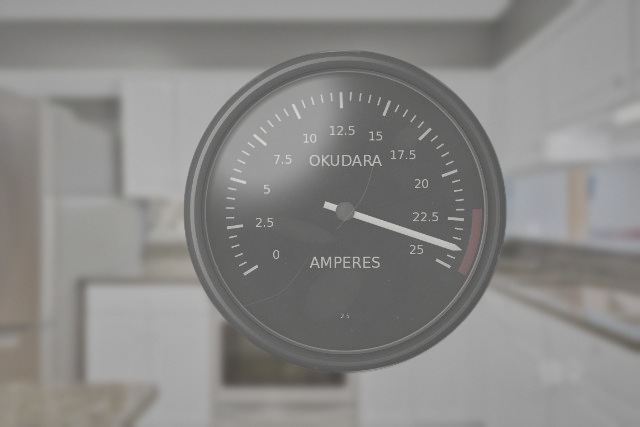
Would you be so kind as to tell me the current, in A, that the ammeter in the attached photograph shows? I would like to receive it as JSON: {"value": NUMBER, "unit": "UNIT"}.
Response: {"value": 24, "unit": "A"}
